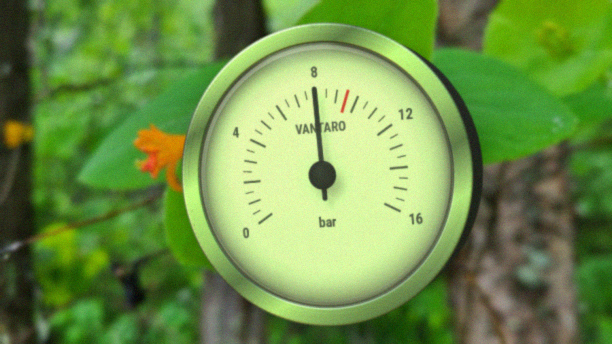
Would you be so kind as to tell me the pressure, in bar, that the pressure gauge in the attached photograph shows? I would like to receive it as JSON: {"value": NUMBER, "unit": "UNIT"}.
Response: {"value": 8, "unit": "bar"}
